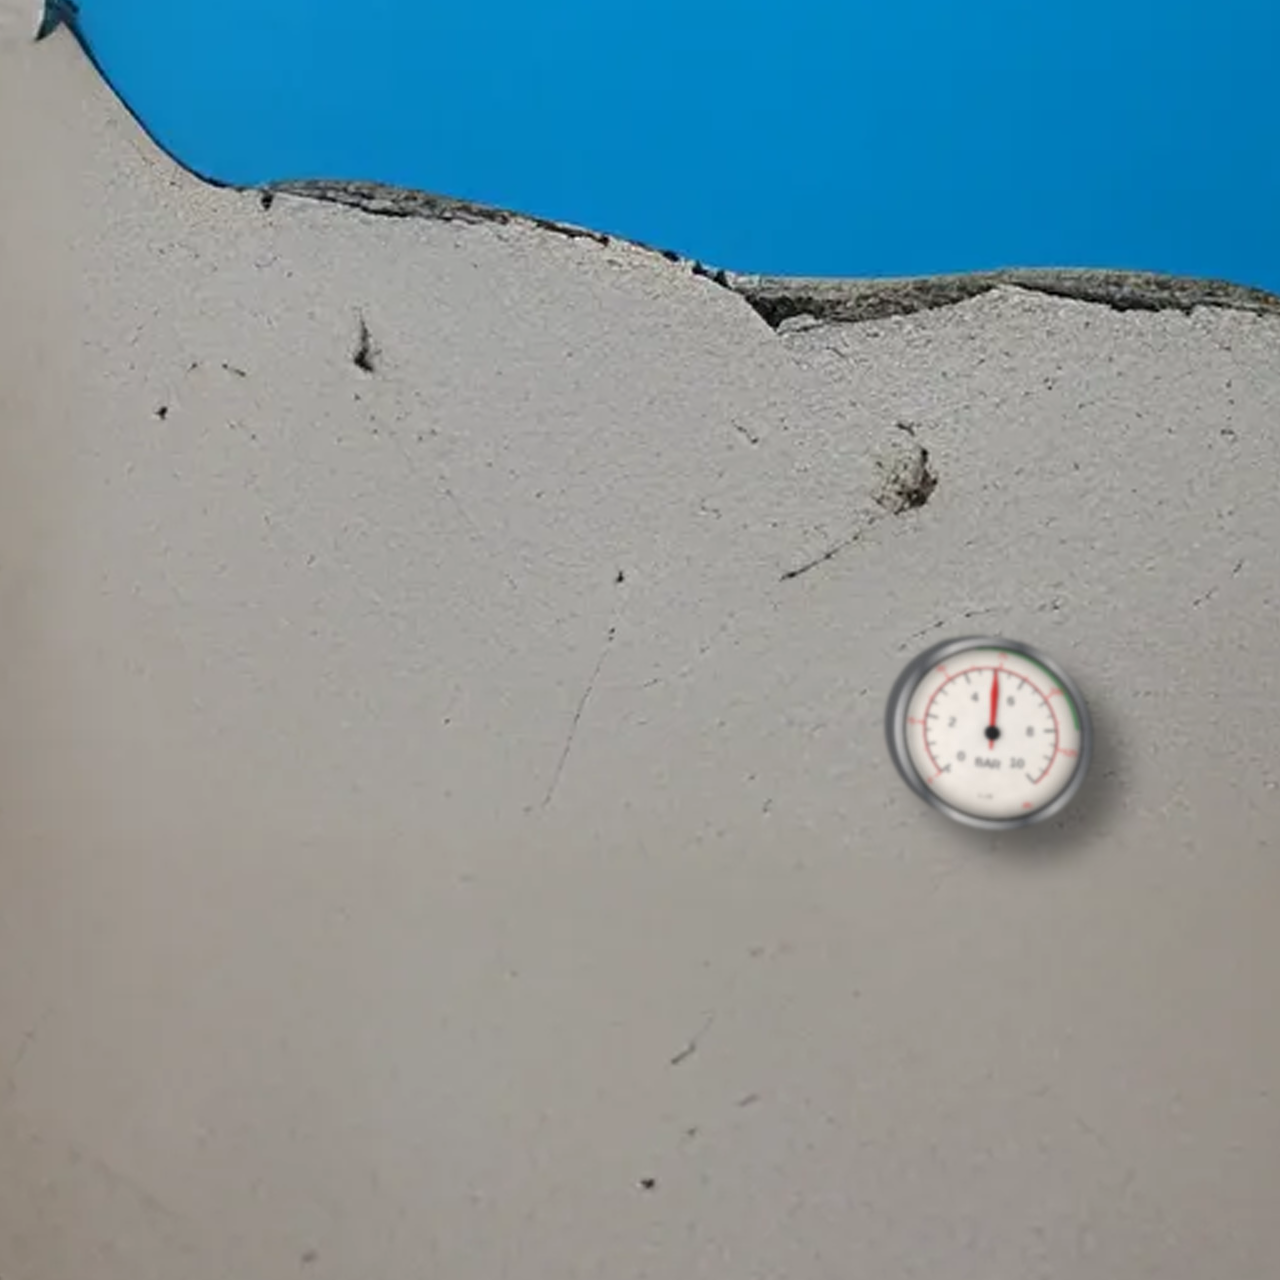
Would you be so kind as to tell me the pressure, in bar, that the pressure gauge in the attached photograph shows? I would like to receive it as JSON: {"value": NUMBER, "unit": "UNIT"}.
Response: {"value": 5, "unit": "bar"}
